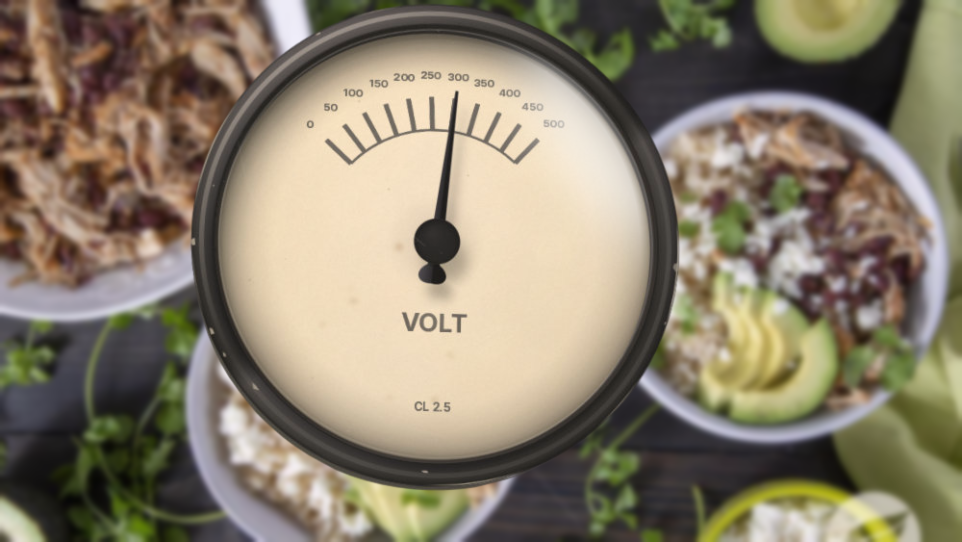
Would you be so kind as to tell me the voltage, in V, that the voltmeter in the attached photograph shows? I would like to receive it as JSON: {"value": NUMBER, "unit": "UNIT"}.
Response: {"value": 300, "unit": "V"}
